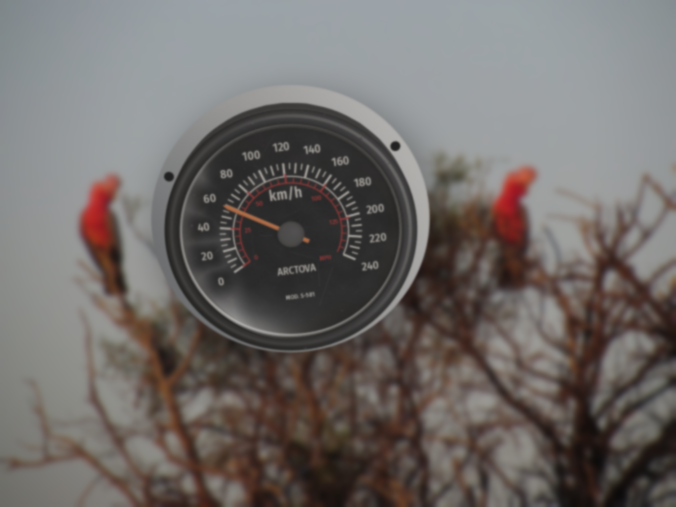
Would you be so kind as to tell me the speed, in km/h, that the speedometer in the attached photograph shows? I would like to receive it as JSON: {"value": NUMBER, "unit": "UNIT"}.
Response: {"value": 60, "unit": "km/h"}
